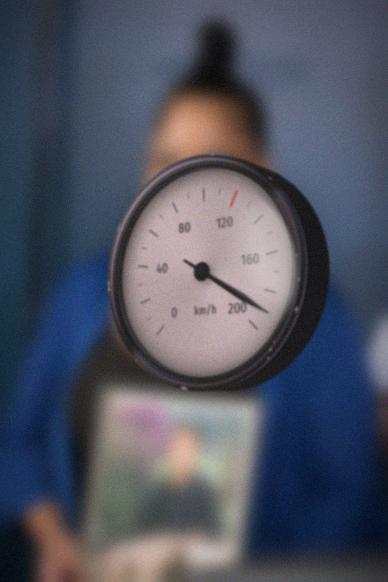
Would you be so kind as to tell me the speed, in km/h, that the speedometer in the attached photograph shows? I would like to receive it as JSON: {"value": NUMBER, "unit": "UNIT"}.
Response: {"value": 190, "unit": "km/h"}
